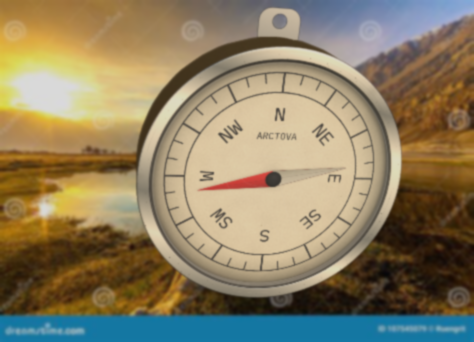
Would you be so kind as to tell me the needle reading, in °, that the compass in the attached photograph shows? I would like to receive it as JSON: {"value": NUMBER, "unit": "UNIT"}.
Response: {"value": 260, "unit": "°"}
